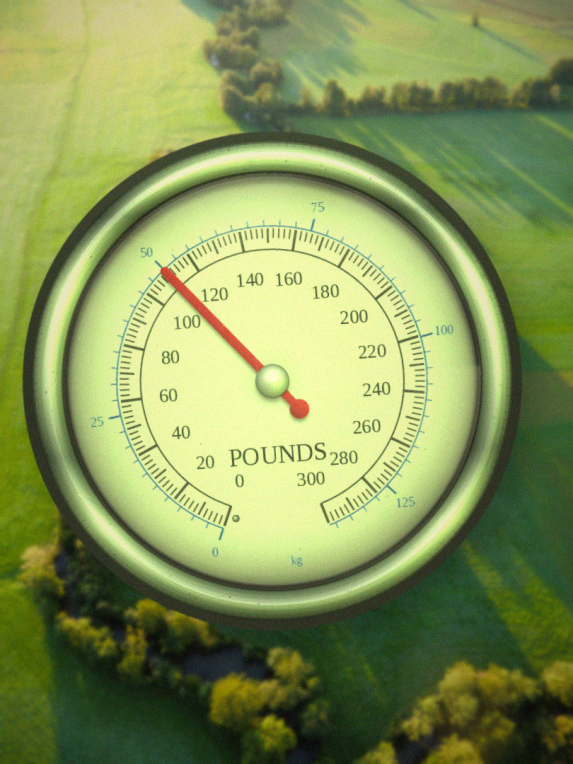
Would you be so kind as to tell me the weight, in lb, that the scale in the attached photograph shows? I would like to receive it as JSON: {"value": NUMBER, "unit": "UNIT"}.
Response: {"value": 110, "unit": "lb"}
